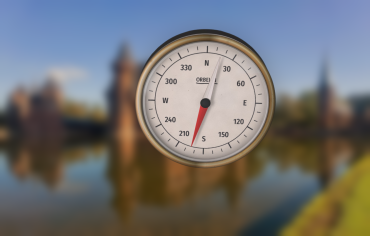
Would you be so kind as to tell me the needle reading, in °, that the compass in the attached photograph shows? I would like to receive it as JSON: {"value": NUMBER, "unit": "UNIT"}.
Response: {"value": 195, "unit": "°"}
